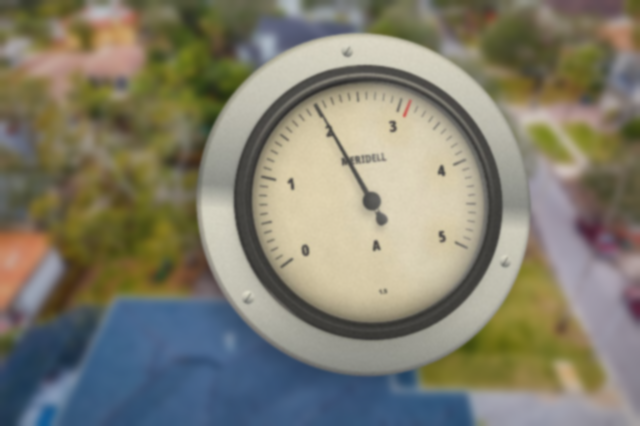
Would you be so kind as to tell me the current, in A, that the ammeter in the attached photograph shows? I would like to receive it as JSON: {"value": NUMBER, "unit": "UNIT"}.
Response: {"value": 2, "unit": "A"}
